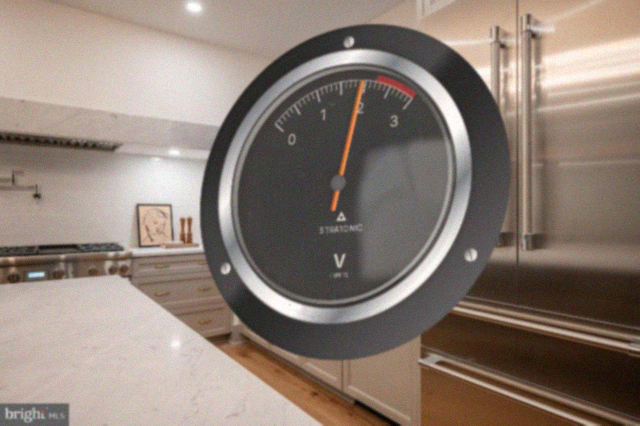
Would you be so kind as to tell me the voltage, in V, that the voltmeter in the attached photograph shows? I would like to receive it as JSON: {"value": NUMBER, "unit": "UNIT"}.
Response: {"value": 2, "unit": "V"}
